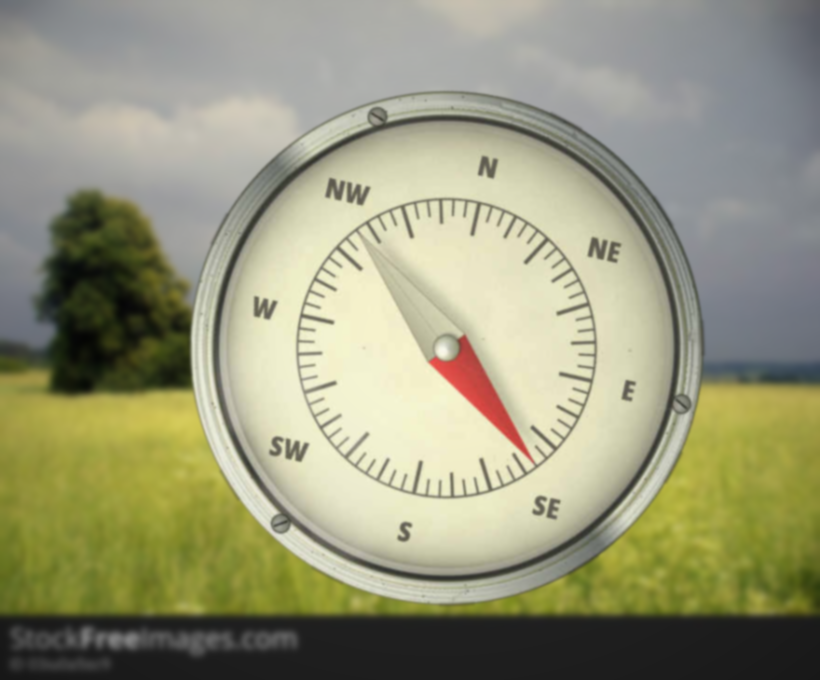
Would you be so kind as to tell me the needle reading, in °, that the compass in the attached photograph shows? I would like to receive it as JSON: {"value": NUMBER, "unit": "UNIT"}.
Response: {"value": 130, "unit": "°"}
